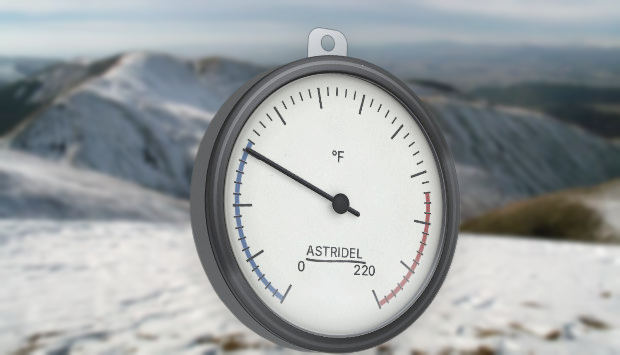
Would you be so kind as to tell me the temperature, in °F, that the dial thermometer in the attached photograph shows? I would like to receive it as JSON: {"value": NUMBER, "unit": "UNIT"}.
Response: {"value": 60, "unit": "°F"}
